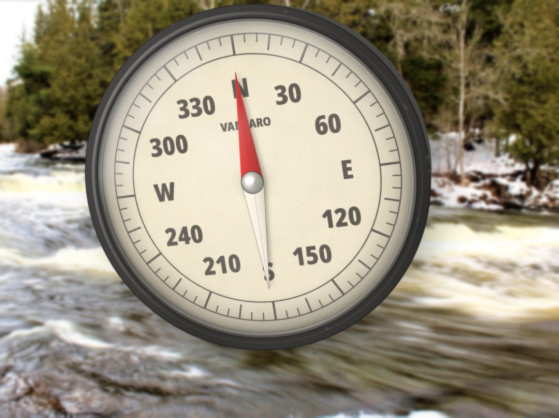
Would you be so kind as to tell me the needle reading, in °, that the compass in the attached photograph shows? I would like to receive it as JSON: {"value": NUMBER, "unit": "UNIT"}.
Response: {"value": 0, "unit": "°"}
